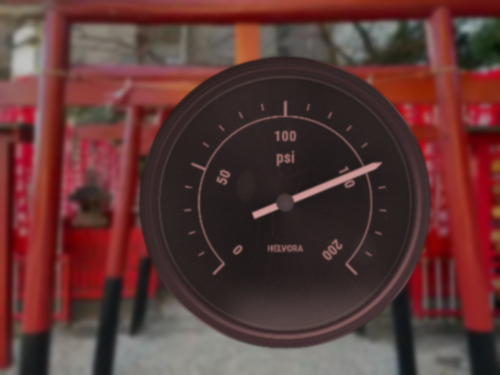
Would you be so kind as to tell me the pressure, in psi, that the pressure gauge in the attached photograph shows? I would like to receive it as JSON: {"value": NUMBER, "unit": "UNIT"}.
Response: {"value": 150, "unit": "psi"}
